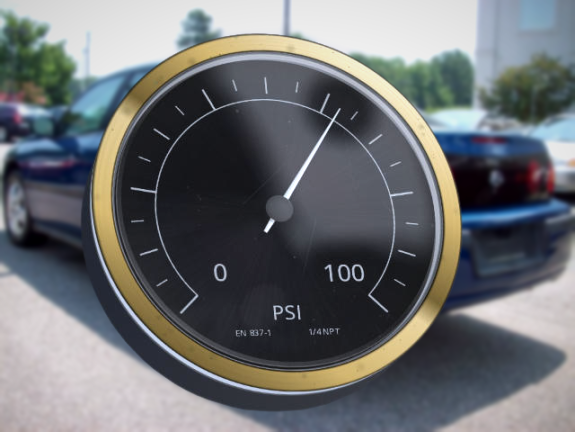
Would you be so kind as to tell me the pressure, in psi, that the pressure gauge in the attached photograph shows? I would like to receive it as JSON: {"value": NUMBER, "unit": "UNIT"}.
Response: {"value": 62.5, "unit": "psi"}
